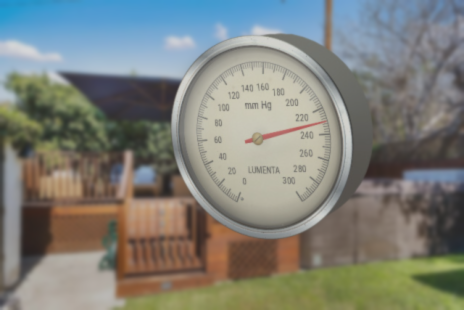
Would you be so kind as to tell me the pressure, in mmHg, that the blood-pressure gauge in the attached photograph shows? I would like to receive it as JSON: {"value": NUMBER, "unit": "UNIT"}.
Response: {"value": 230, "unit": "mmHg"}
